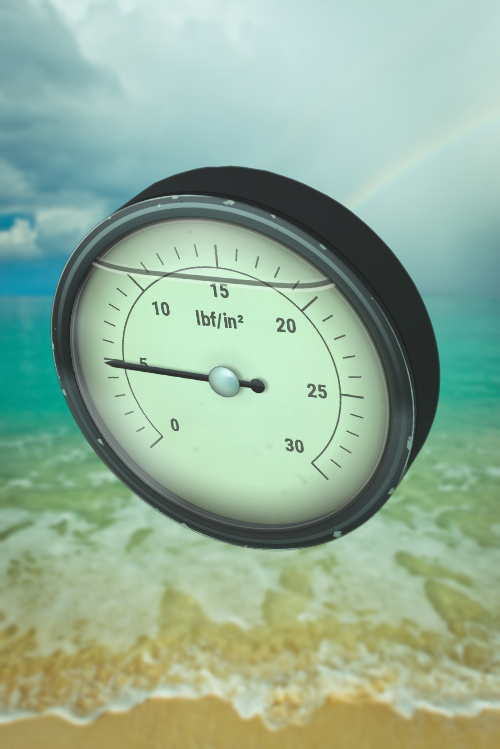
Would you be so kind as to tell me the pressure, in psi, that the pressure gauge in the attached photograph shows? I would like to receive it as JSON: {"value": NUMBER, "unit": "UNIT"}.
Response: {"value": 5, "unit": "psi"}
